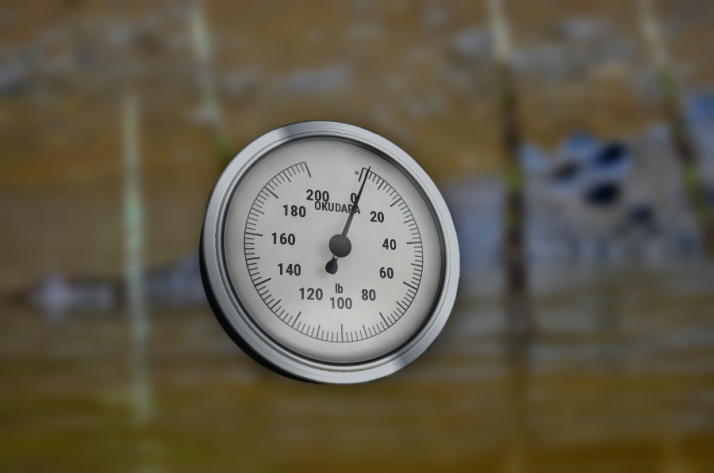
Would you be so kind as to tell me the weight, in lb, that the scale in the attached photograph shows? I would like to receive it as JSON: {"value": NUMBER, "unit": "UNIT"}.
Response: {"value": 2, "unit": "lb"}
